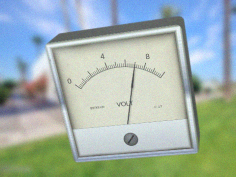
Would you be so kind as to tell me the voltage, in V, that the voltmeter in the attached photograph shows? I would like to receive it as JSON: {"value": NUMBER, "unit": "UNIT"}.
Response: {"value": 7, "unit": "V"}
